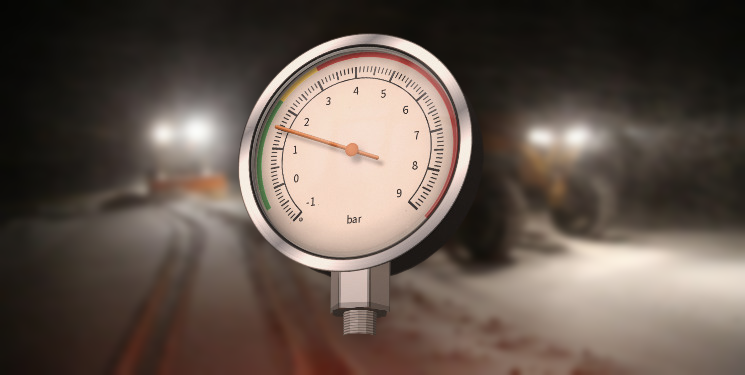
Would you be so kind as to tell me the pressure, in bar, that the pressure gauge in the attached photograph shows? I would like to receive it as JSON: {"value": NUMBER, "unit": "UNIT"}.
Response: {"value": 1.5, "unit": "bar"}
